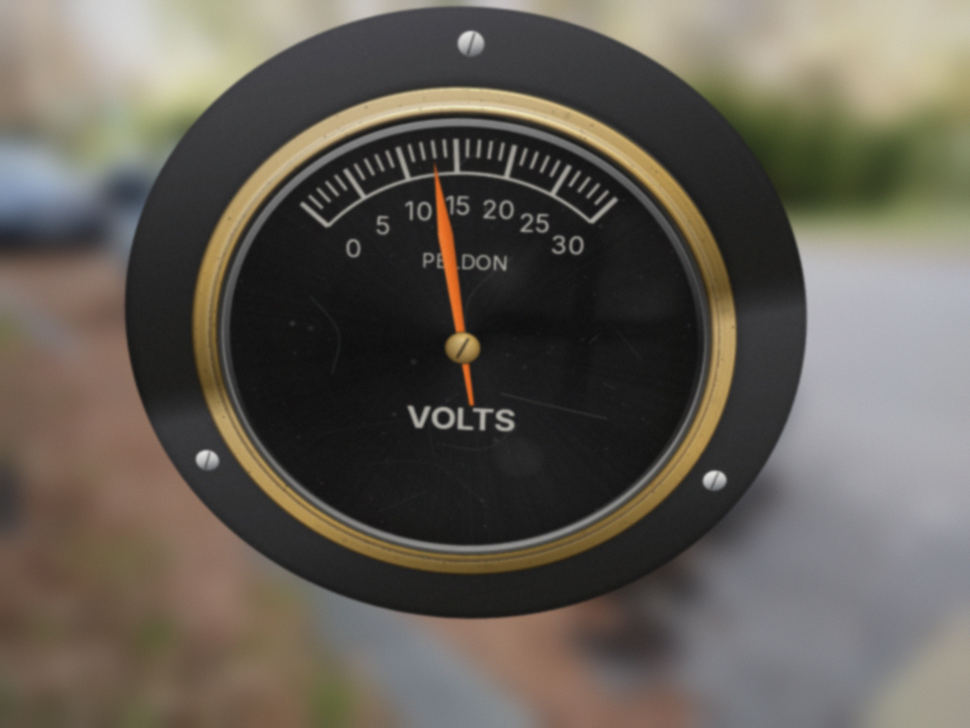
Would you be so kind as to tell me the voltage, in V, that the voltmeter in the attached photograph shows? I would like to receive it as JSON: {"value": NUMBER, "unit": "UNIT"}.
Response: {"value": 13, "unit": "V"}
